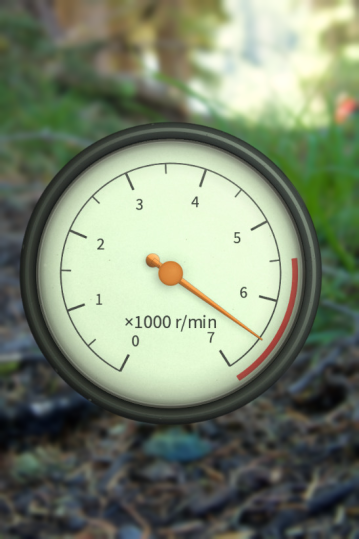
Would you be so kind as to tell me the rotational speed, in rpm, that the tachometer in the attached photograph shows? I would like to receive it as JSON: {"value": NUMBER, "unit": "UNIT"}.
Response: {"value": 6500, "unit": "rpm"}
